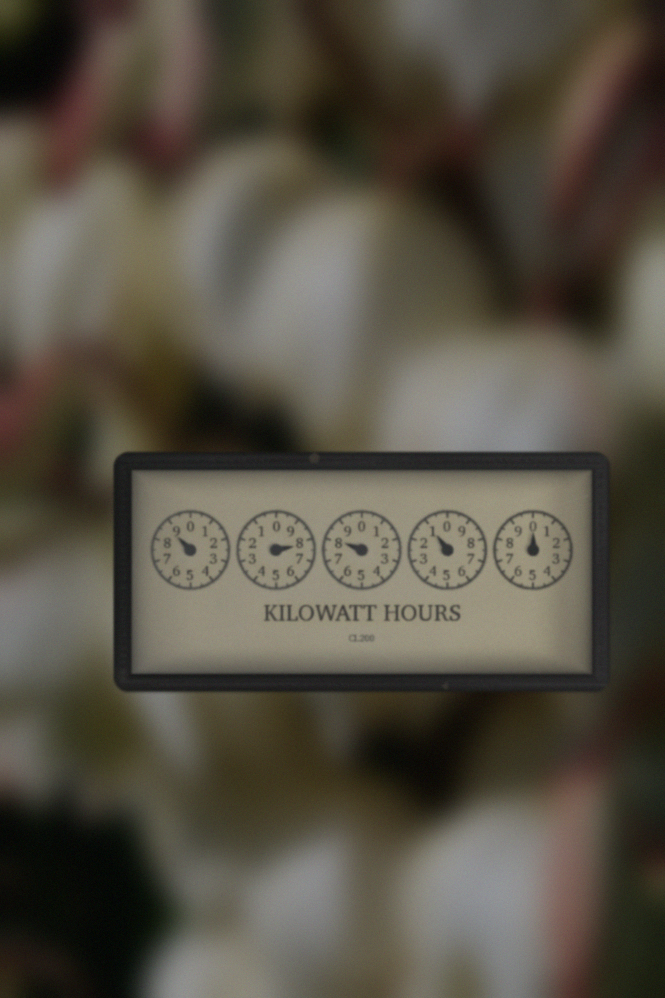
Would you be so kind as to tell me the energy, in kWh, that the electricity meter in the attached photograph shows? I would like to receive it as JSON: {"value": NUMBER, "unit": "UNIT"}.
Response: {"value": 87810, "unit": "kWh"}
